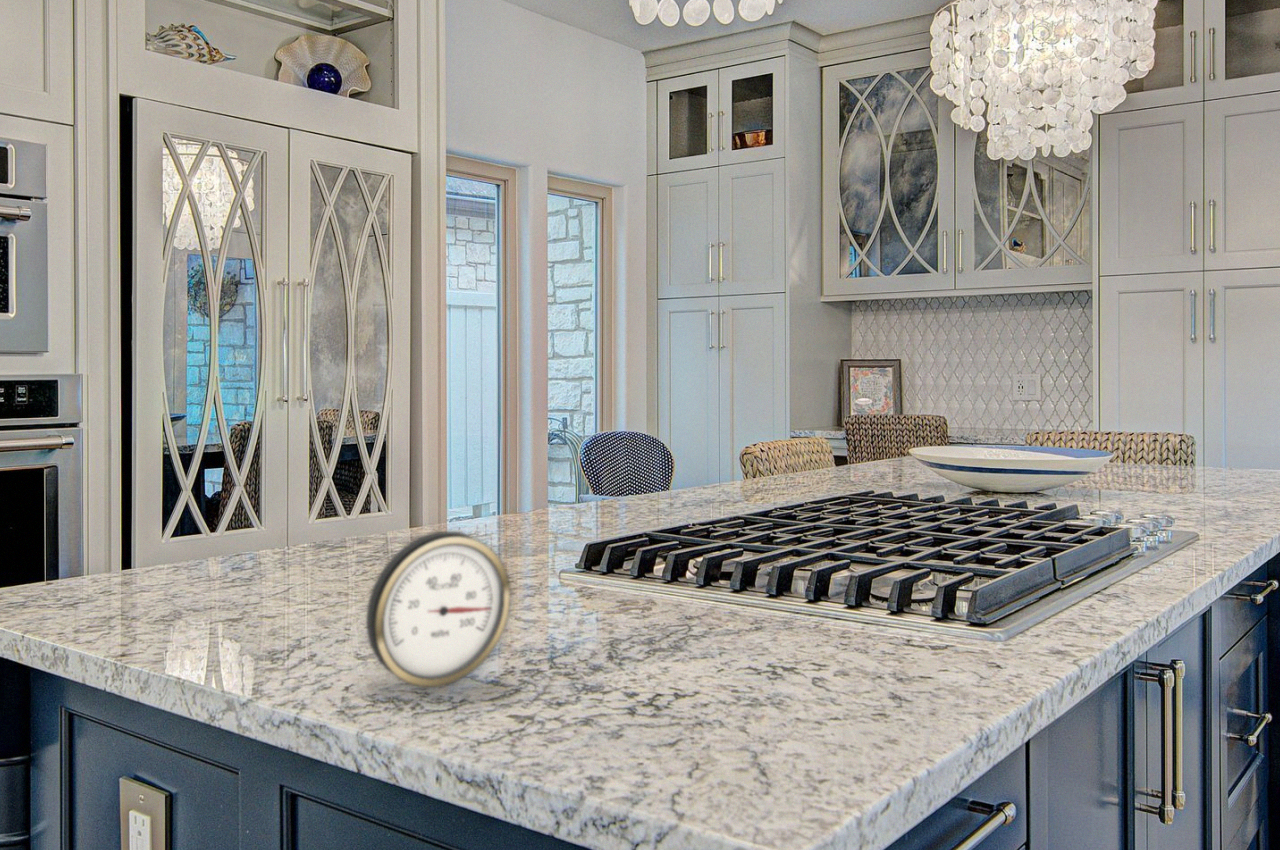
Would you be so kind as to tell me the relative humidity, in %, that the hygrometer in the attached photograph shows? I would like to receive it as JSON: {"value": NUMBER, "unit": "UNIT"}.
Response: {"value": 90, "unit": "%"}
